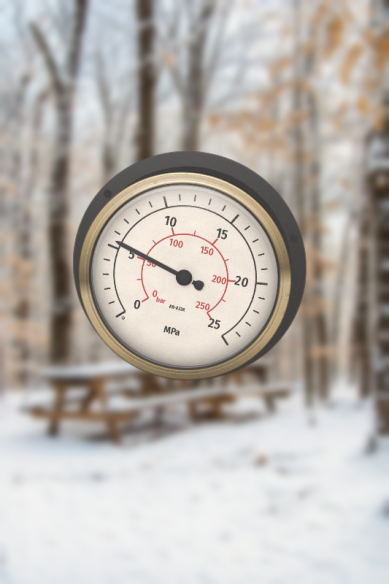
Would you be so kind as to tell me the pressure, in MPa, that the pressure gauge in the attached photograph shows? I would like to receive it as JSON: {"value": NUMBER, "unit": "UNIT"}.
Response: {"value": 5.5, "unit": "MPa"}
